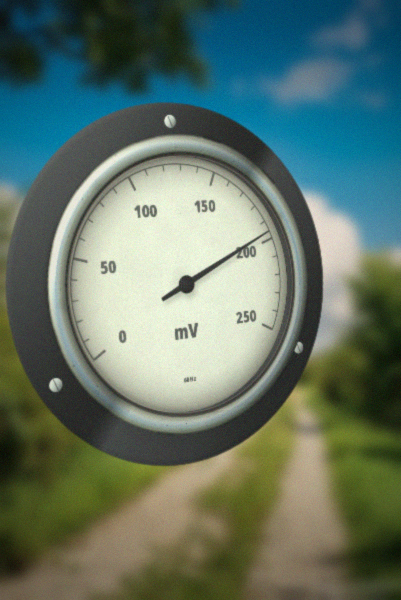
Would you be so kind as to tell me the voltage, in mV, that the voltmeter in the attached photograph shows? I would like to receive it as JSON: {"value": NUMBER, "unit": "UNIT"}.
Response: {"value": 195, "unit": "mV"}
